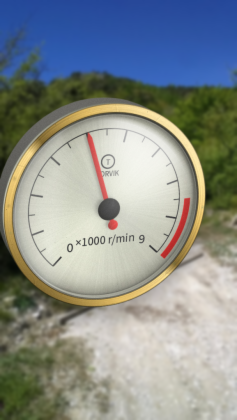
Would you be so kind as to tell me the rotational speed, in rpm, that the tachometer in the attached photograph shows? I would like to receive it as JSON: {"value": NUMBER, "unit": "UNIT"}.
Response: {"value": 4000, "unit": "rpm"}
